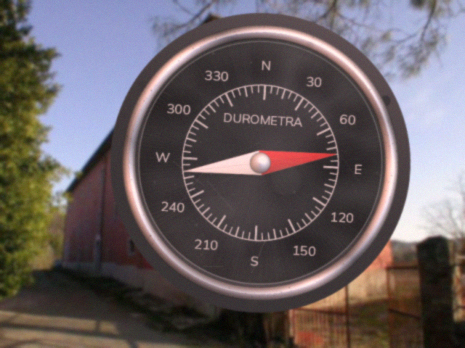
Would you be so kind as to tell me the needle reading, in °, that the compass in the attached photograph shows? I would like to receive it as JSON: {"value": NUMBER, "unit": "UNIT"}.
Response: {"value": 80, "unit": "°"}
